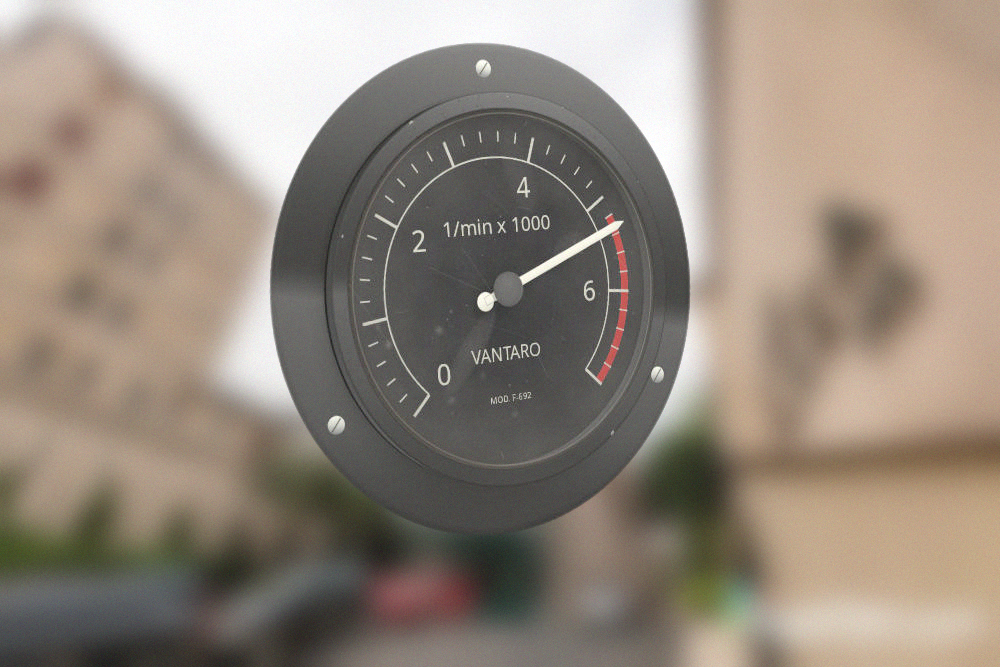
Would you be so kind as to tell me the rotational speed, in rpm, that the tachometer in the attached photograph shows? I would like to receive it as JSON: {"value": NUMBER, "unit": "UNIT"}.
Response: {"value": 5300, "unit": "rpm"}
